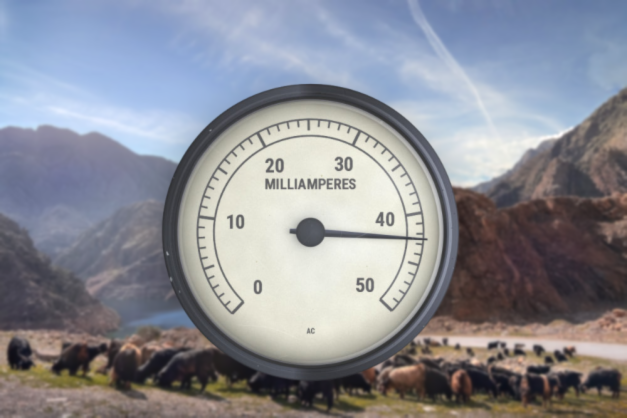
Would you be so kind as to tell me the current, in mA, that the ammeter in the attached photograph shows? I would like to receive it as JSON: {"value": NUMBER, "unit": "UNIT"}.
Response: {"value": 42.5, "unit": "mA"}
